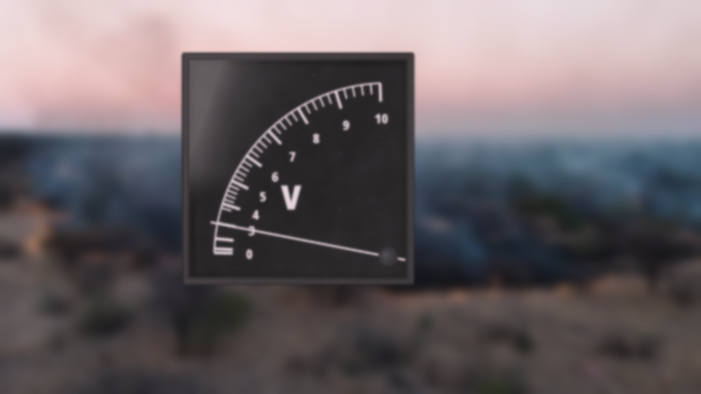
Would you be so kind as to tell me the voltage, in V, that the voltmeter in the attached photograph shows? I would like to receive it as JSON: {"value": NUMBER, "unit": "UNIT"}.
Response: {"value": 3, "unit": "V"}
